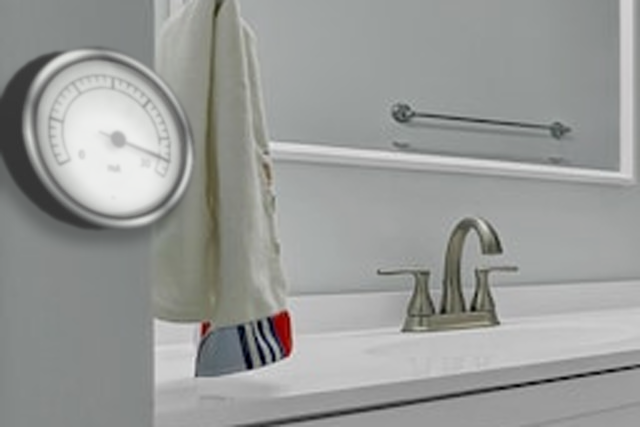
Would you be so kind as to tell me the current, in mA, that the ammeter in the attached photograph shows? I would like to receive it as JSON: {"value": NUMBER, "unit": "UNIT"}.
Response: {"value": 28, "unit": "mA"}
